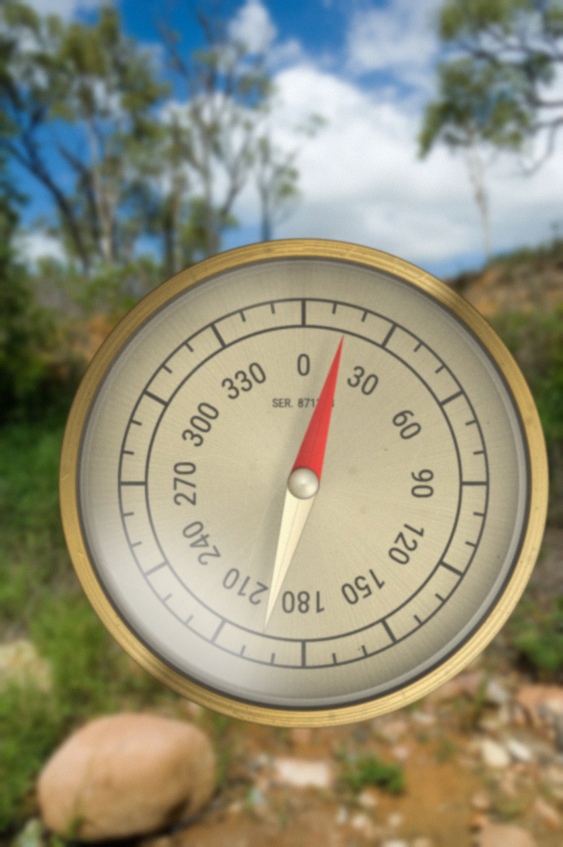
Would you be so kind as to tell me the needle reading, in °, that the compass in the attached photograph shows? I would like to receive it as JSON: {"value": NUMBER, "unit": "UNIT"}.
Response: {"value": 15, "unit": "°"}
